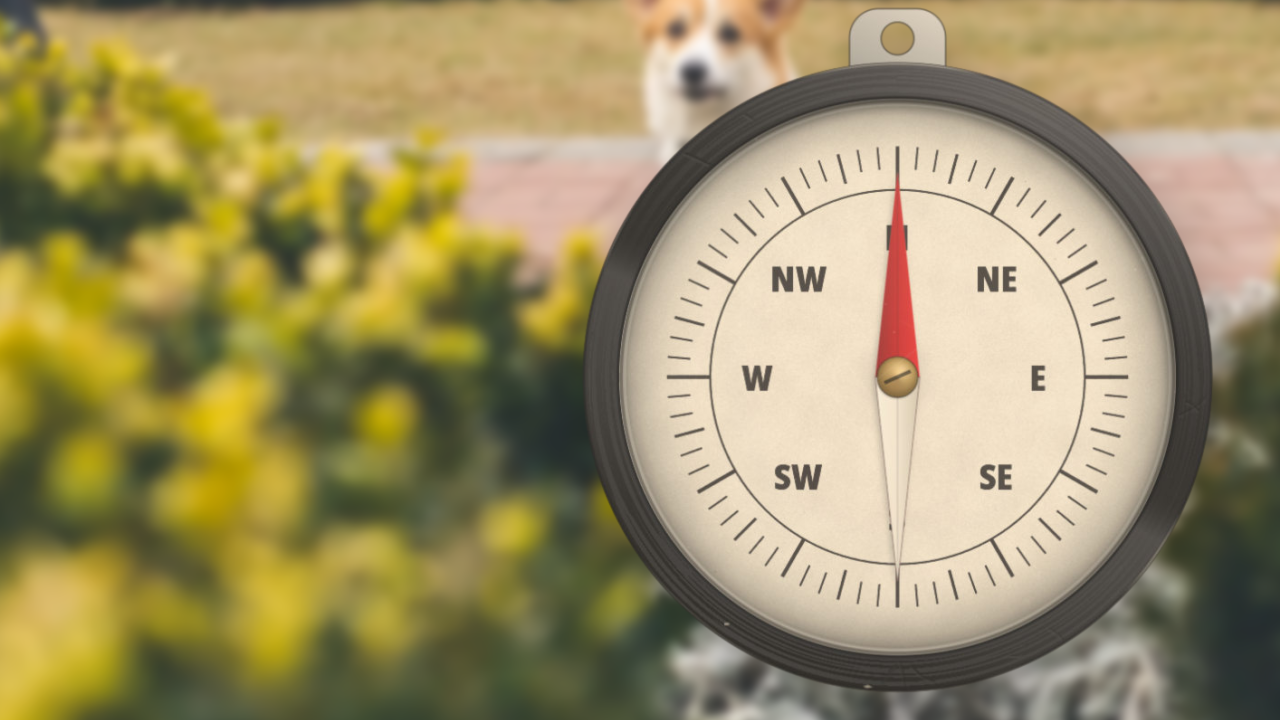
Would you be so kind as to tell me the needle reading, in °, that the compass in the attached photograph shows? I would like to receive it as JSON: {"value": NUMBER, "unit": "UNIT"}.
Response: {"value": 0, "unit": "°"}
